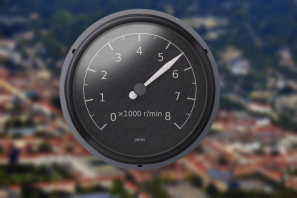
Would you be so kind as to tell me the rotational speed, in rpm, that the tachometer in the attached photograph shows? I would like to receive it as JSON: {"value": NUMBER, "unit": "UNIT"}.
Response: {"value": 5500, "unit": "rpm"}
